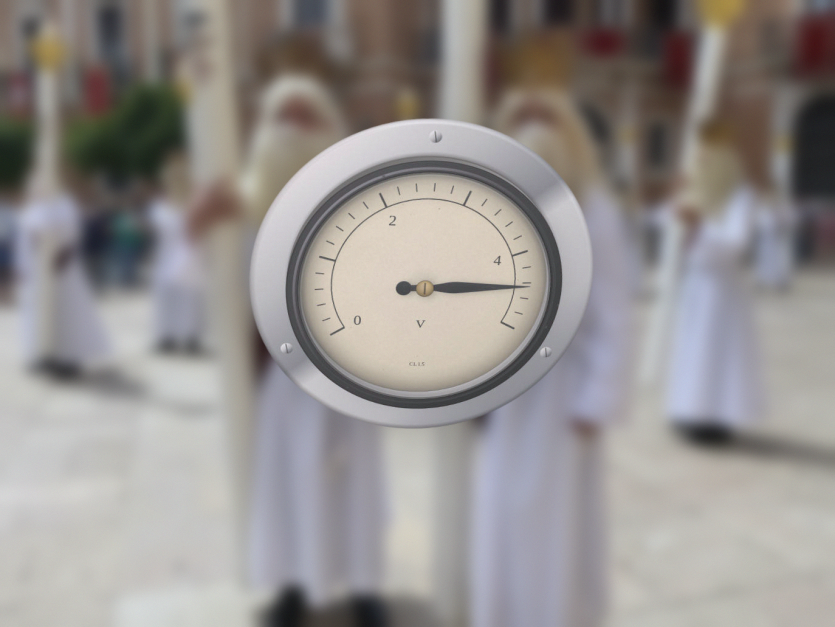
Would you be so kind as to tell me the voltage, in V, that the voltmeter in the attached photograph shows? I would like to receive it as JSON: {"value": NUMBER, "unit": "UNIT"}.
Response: {"value": 4.4, "unit": "V"}
